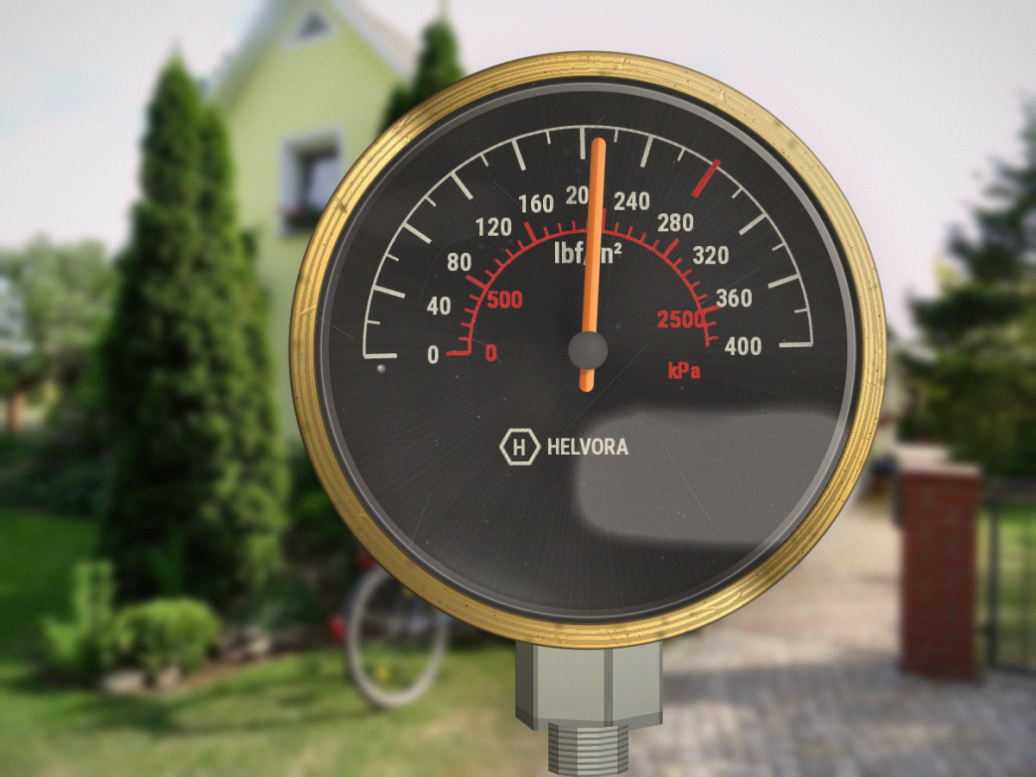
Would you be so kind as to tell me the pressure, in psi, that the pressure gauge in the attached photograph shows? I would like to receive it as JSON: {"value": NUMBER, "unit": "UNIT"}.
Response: {"value": 210, "unit": "psi"}
